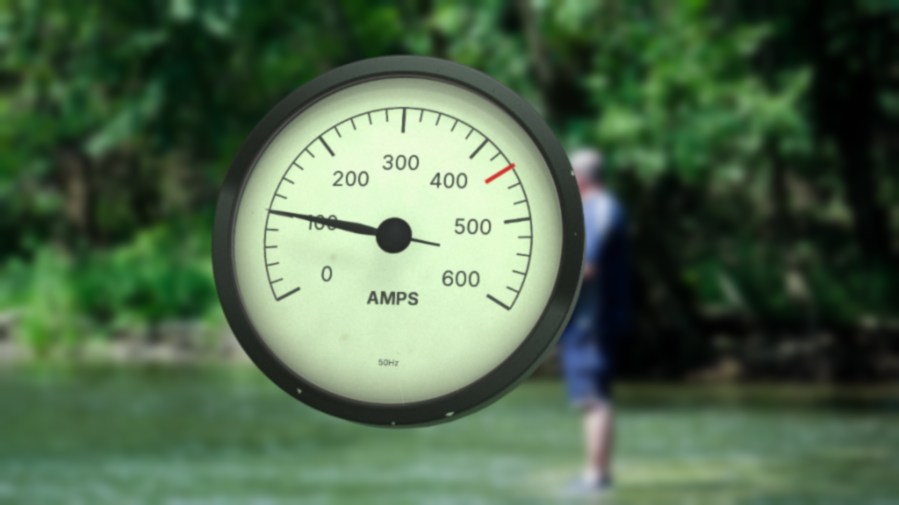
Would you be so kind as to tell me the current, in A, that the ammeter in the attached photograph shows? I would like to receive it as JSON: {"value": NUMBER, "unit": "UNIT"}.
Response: {"value": 100, "unit": "A"}
